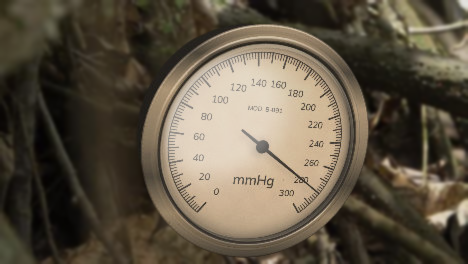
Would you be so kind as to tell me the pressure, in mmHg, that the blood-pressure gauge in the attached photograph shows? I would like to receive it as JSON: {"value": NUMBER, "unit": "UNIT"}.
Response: {"value": 280, "unit": "mmHg"}
